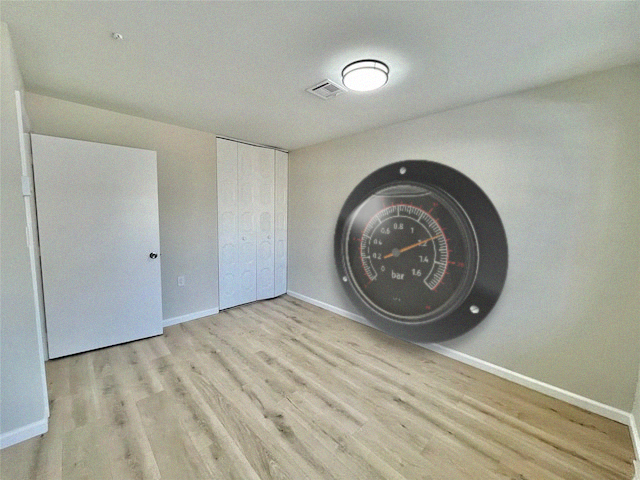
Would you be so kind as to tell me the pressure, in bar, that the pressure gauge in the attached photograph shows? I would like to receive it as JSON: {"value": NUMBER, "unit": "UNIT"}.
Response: {"value": 1.2, "unit": "bar"}
